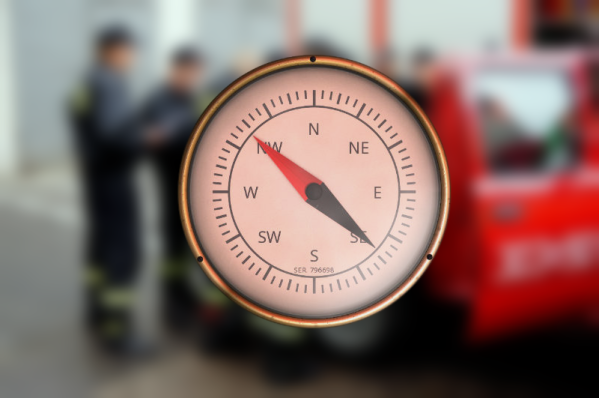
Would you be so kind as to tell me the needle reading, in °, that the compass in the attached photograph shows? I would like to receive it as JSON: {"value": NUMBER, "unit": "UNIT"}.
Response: {"value": 312.5, "unit": "°"}
